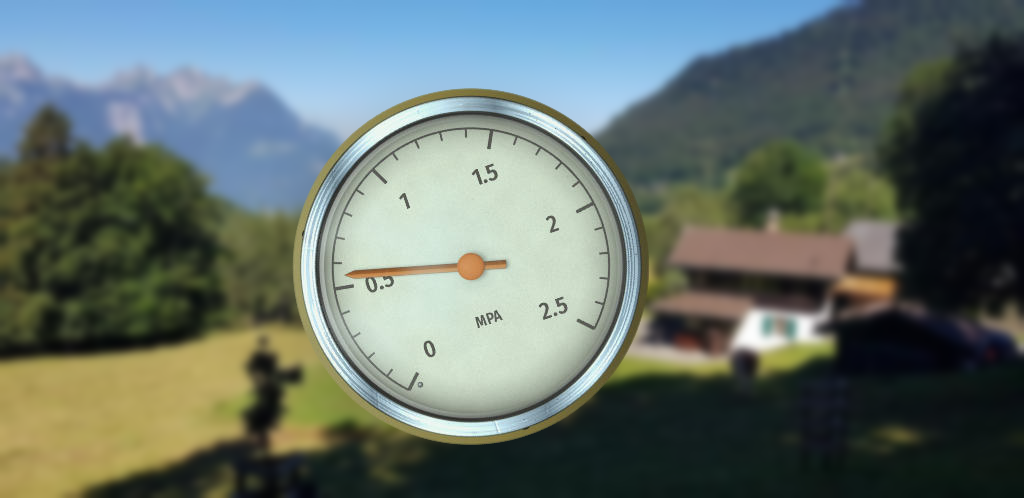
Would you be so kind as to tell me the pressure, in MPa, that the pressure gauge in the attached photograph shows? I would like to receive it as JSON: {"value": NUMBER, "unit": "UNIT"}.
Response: {"value": 0.55, "unit": "MPa"}
